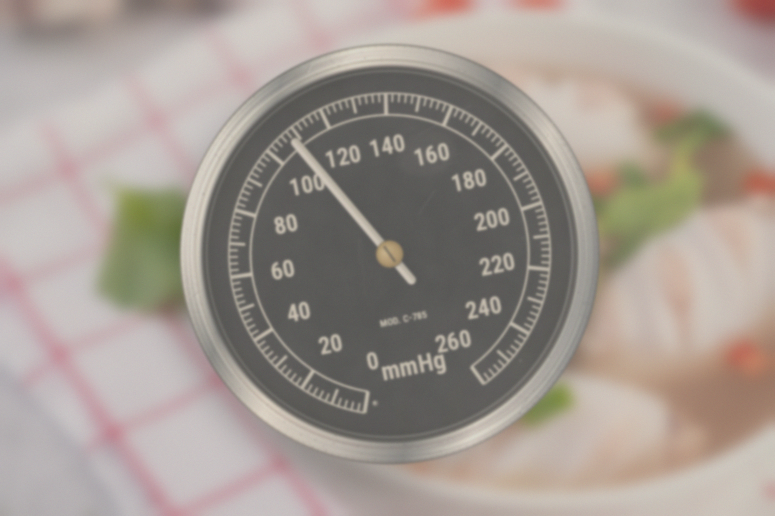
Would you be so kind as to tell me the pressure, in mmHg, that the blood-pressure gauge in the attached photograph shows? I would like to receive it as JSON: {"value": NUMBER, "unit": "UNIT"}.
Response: {"value": 108, "unit": "mmHg"}
